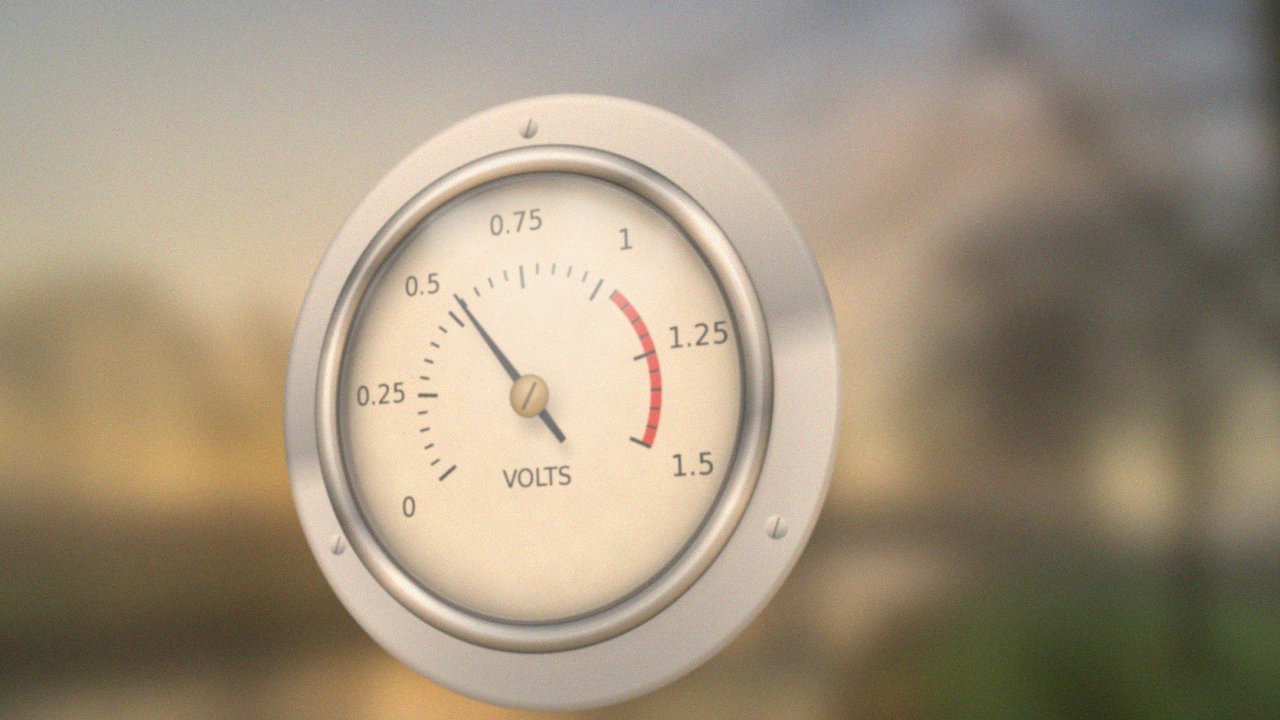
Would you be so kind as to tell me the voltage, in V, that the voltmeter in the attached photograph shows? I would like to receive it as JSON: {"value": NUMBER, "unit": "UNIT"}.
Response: {"value": 0.55, "unit": "V"}
